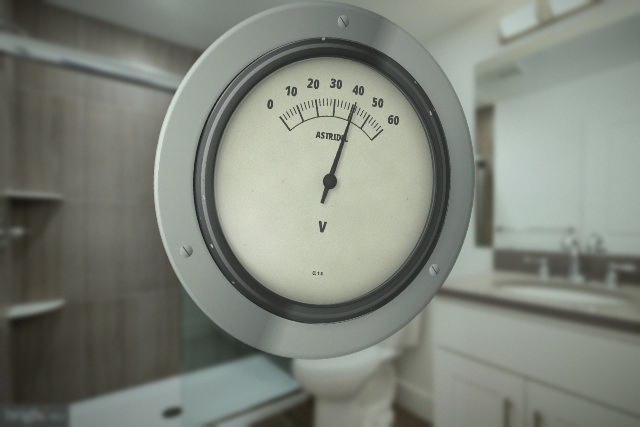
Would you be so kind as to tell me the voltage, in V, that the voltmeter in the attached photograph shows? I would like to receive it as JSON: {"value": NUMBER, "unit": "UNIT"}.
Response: {"value": 40, "unit": "V"}
